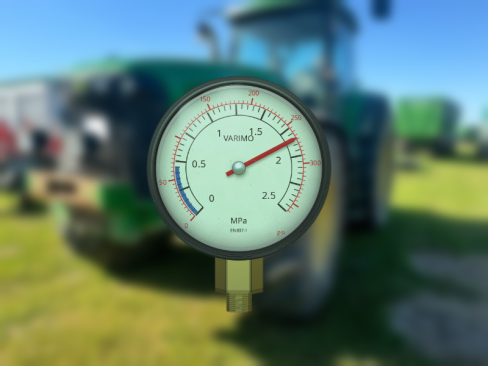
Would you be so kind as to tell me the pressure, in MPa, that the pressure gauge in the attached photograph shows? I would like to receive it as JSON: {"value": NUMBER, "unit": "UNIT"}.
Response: {"value": 1.85, "unit": "MPa"}
